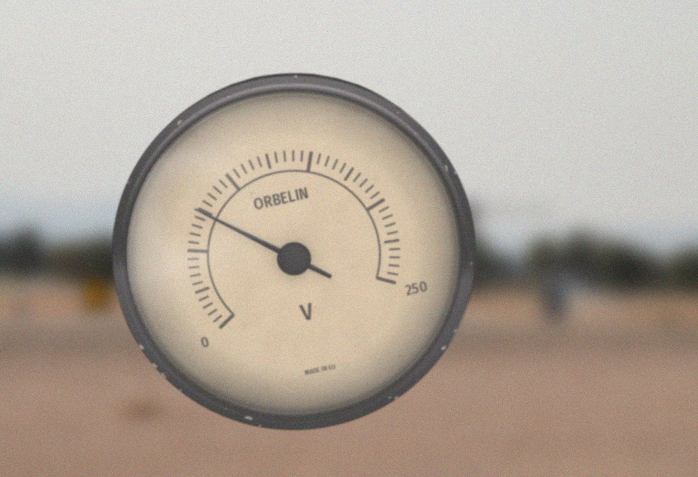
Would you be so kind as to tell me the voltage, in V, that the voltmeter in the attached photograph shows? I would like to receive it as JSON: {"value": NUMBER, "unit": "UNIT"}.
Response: {"value": 75, "unit": "V"}
